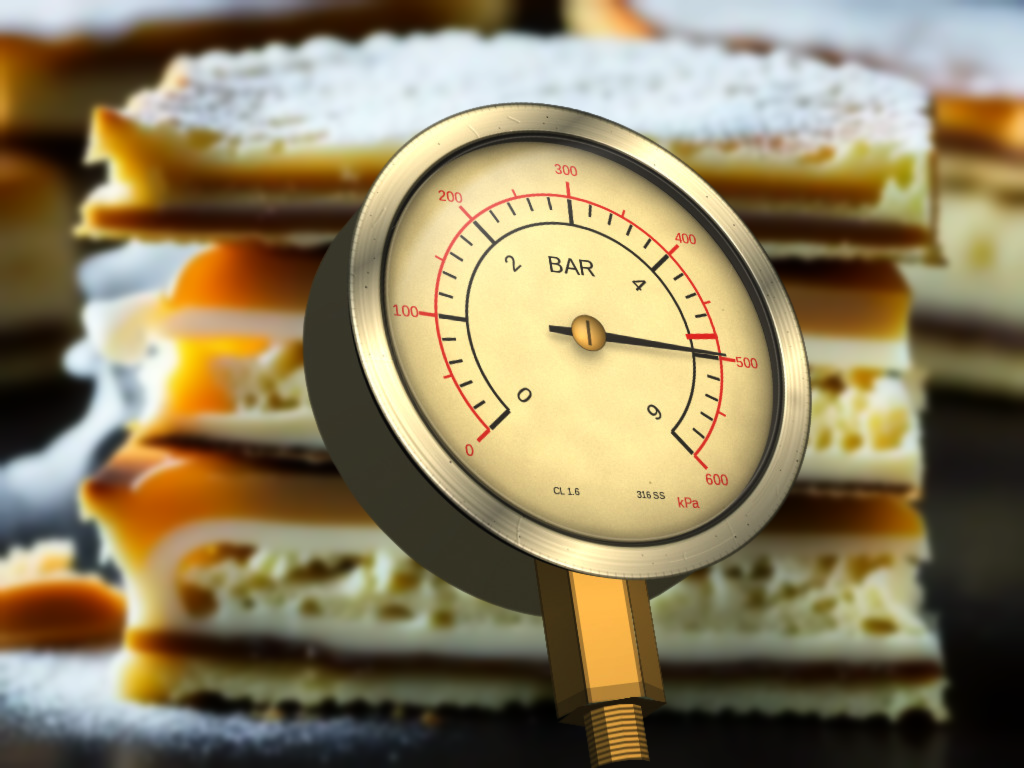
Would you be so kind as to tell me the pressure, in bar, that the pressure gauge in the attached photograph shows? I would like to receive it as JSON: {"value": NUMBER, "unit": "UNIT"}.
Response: {"value": 5, "unit": "bar"}
